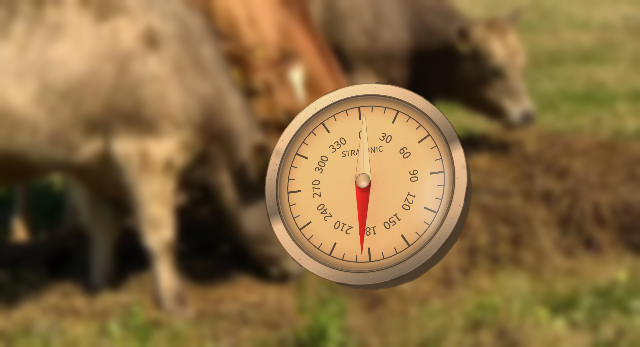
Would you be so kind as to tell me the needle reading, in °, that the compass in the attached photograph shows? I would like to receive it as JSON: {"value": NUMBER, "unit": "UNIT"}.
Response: {"value": 185, "unit": "°"}
